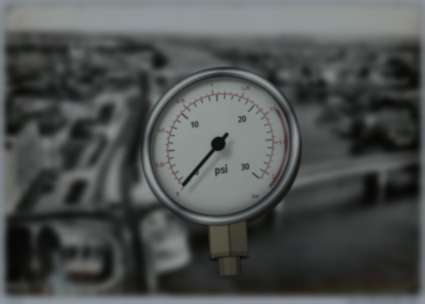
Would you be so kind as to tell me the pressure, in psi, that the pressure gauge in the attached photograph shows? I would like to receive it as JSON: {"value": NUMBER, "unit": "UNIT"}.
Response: {"value": 0, "unit": "psi"}
